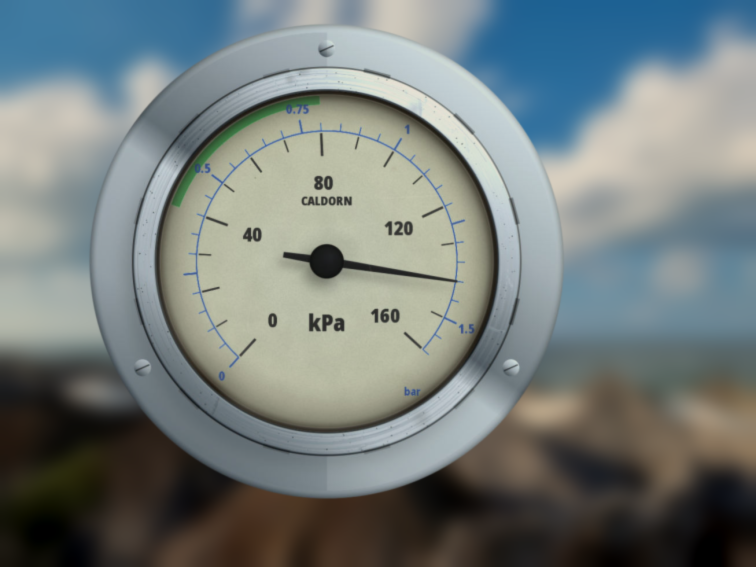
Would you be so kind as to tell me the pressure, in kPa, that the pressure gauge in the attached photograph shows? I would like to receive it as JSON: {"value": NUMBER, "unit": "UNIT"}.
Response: {"value": 140, "unit": "kPa"}
